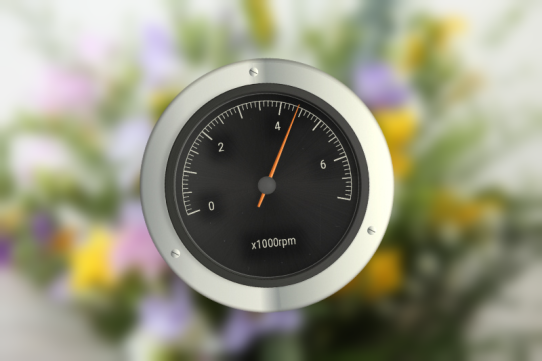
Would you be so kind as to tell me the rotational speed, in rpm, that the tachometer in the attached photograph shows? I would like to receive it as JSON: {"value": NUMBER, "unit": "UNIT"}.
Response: {"value": 4400, "unit": "rpm"}
